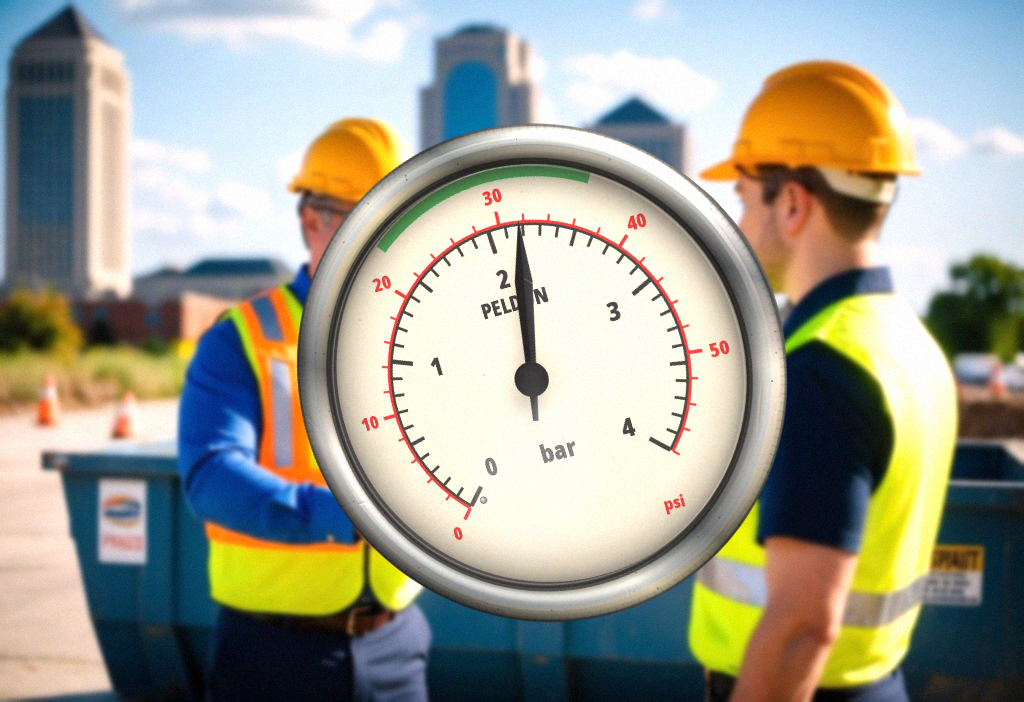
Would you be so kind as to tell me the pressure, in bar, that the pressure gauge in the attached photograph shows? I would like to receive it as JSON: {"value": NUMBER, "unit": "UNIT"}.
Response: {"value": 2.2, "unit": "bar"}
